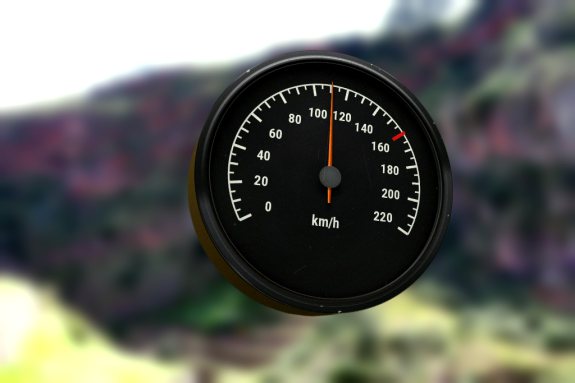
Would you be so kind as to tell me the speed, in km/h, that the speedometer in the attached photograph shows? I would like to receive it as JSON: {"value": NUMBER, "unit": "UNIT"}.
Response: {"value": 110, "unit": "km/h"}
